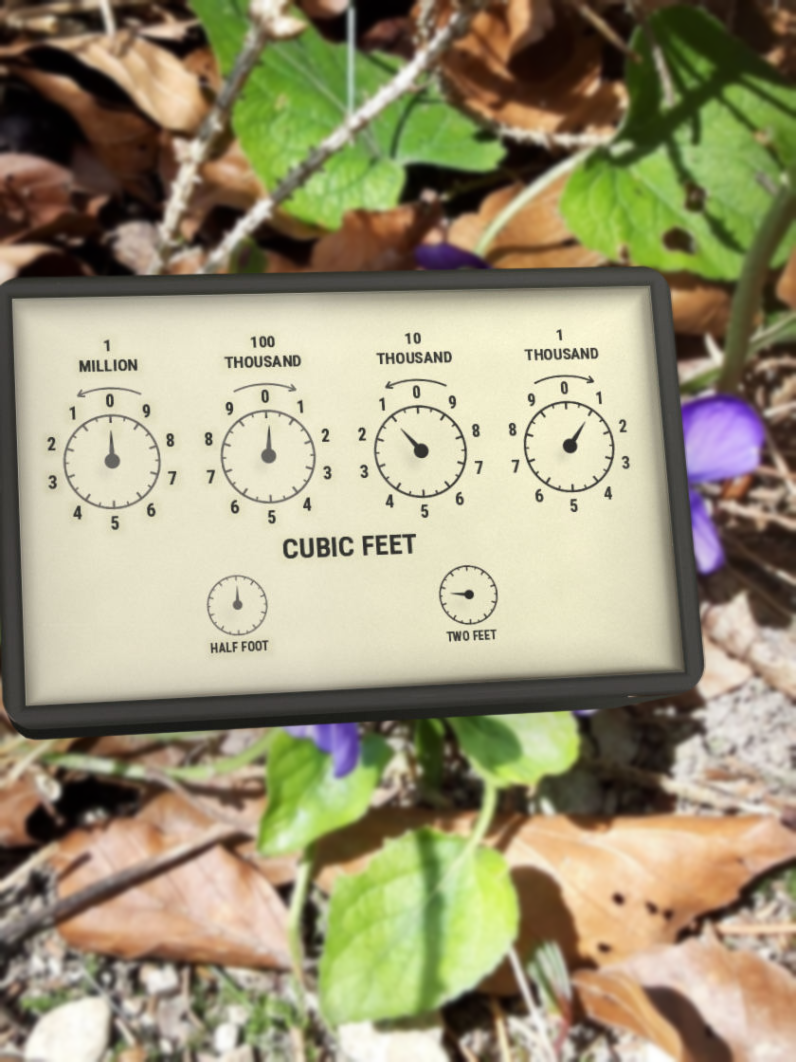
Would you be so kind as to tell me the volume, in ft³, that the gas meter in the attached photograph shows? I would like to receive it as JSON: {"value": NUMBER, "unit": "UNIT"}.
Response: {"value": 1100, "unit": "ft³"}
